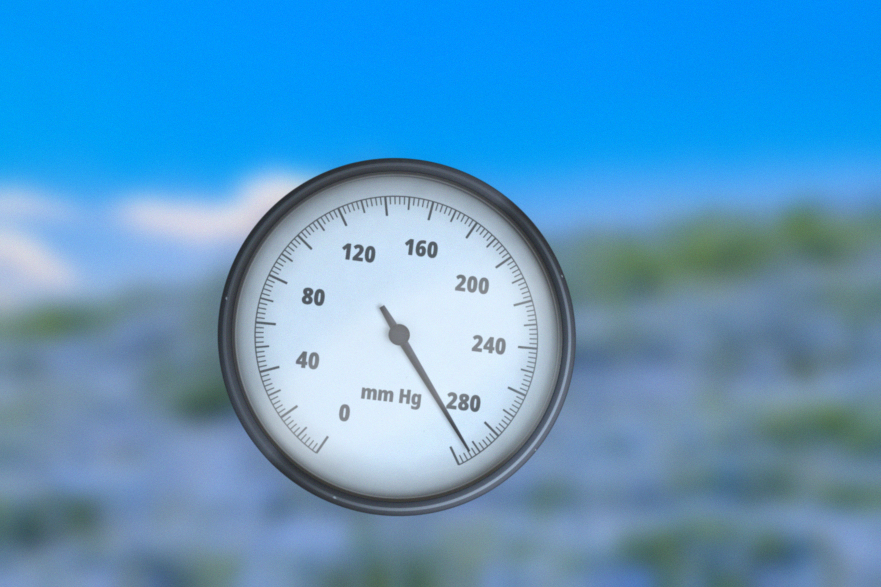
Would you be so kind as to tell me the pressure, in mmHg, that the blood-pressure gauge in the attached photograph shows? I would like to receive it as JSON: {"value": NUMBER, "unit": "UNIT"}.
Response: {"value": 294, "unit": "mmHg"}
